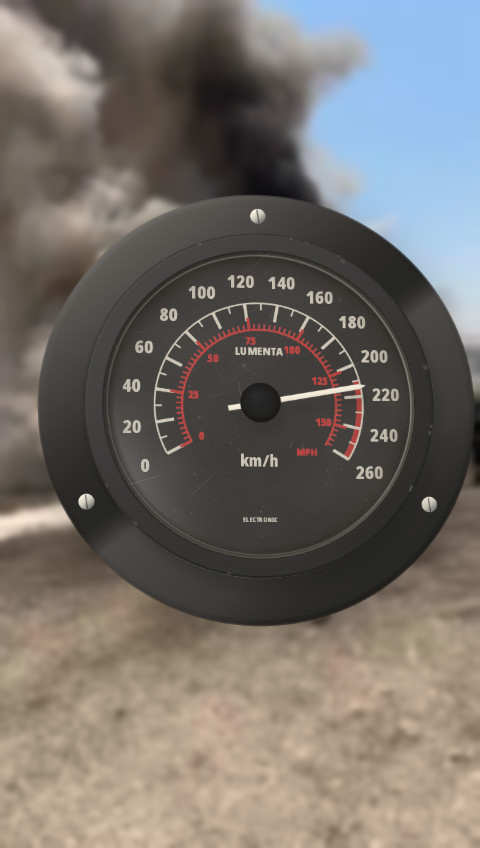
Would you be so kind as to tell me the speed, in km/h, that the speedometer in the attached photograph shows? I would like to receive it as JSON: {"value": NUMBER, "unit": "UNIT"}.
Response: {"value": 215, "unit": "km/h"}
